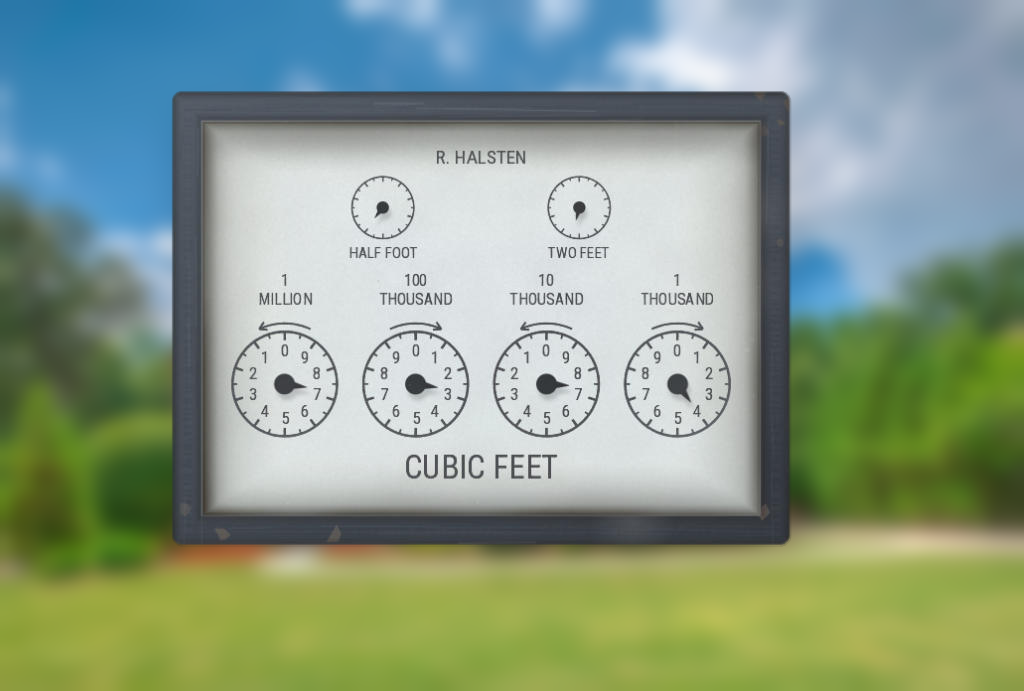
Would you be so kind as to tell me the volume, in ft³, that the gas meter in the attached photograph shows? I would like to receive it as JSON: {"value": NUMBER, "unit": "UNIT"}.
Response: {"value": 727400, "unit": "ft³"}
